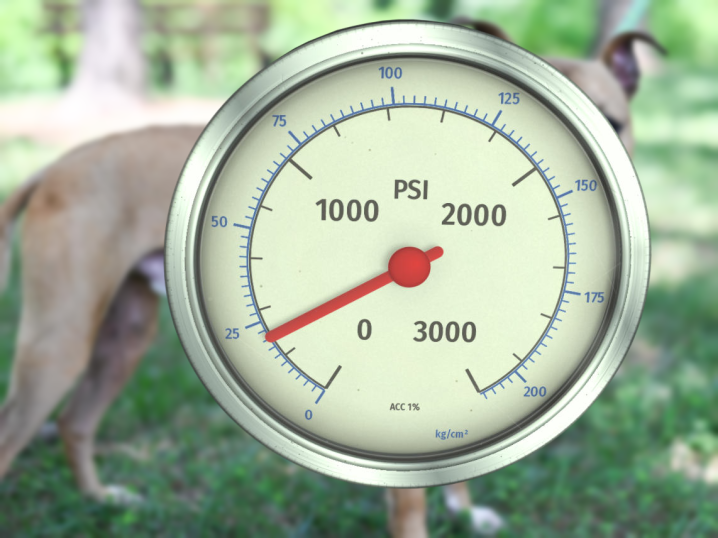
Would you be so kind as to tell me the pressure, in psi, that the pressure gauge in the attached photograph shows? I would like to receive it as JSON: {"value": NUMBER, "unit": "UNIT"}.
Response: {"value": 300, "unit": "psi"}
